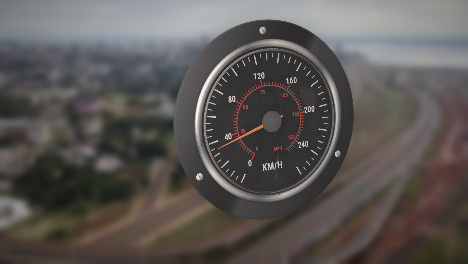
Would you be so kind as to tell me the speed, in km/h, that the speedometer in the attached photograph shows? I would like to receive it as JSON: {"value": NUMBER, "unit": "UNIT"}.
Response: {"value": 35, "unit": "km/h"}
